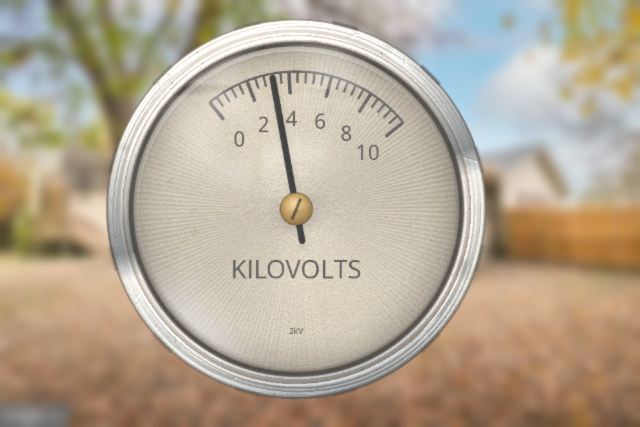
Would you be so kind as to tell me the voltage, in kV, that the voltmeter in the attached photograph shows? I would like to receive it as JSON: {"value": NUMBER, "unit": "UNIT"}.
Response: {"value": 3.2, "unit": "kV"}
